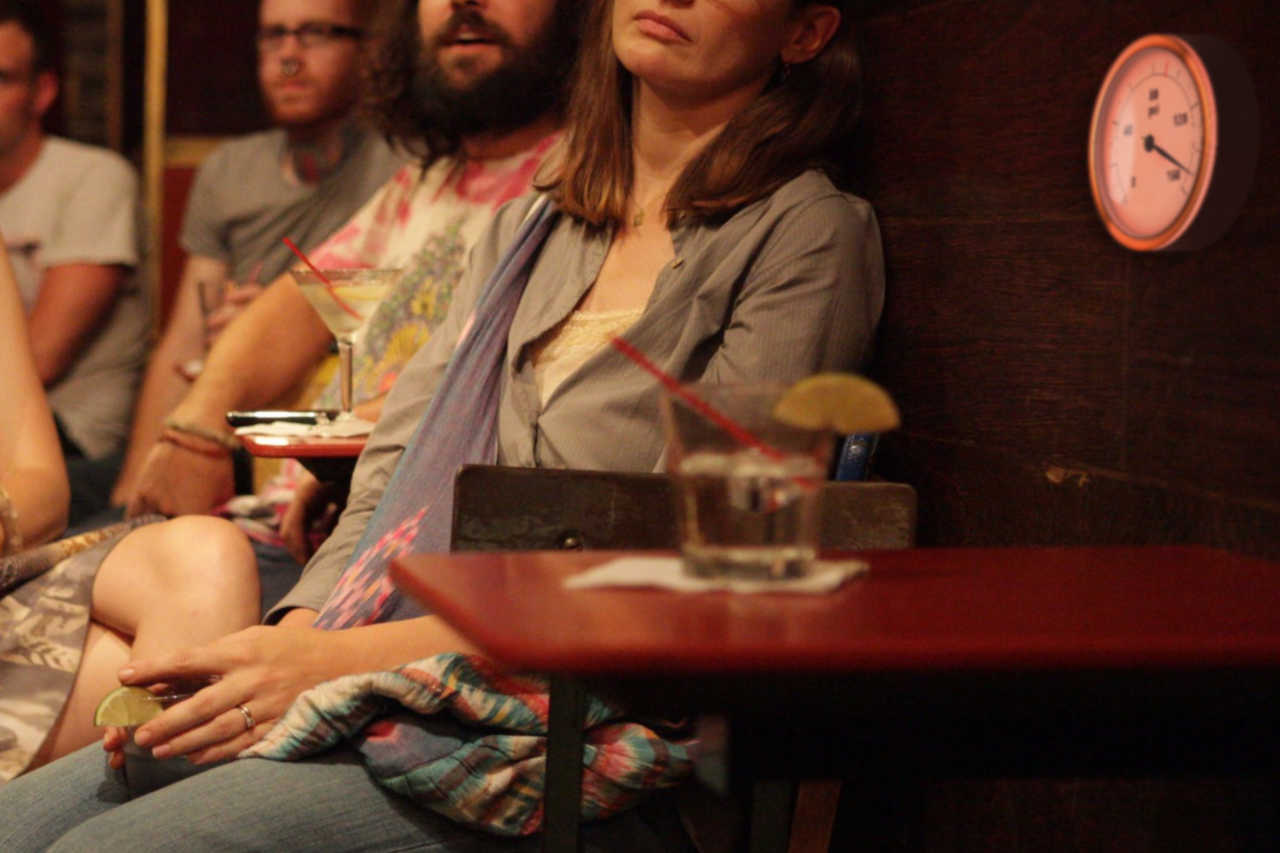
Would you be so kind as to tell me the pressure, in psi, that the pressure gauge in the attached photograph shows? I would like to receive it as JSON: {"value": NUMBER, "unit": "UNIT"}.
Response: {"value": 150, "unit": "psi"}
